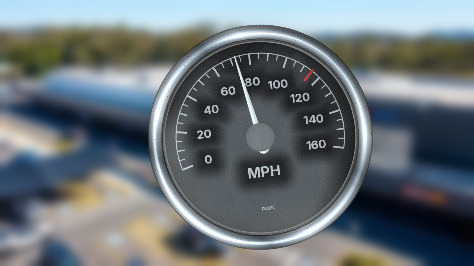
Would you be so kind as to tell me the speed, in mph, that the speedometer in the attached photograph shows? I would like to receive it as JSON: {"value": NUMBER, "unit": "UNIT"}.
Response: {"value": 72.5, "unit": "mph"}
